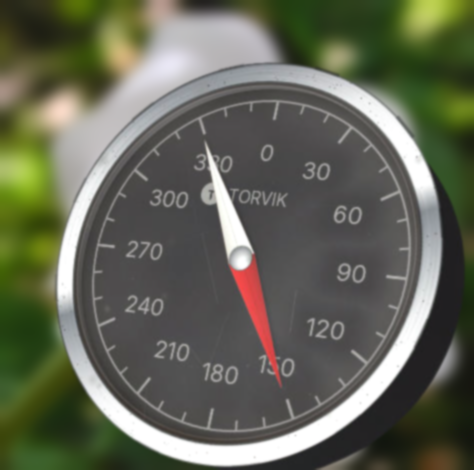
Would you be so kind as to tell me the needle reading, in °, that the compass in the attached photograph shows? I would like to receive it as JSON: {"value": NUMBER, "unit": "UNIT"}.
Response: {"value": 150, "unit": "°"}
